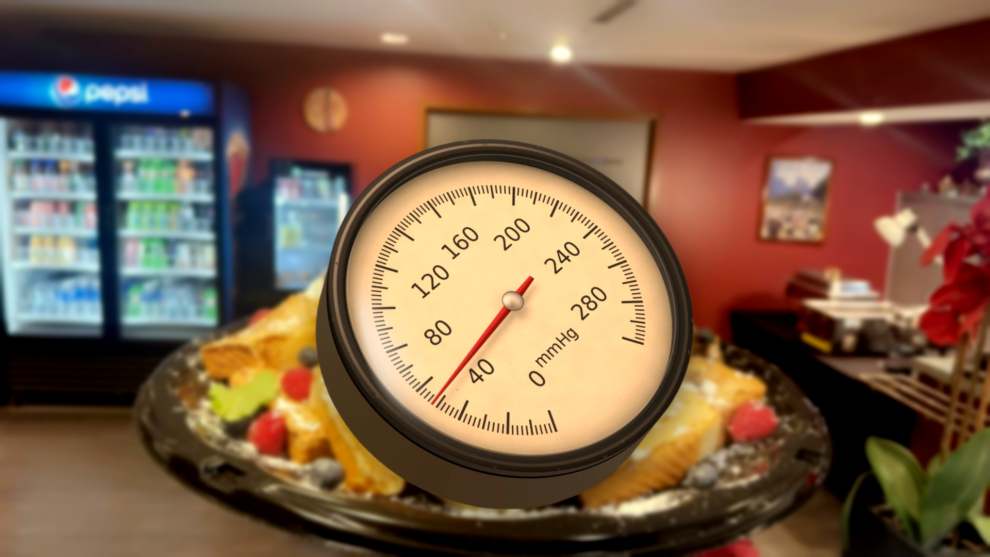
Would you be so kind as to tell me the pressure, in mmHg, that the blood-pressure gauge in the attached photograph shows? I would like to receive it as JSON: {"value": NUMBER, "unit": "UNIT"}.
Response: {"value": 52, "unit": "mmHg"}
